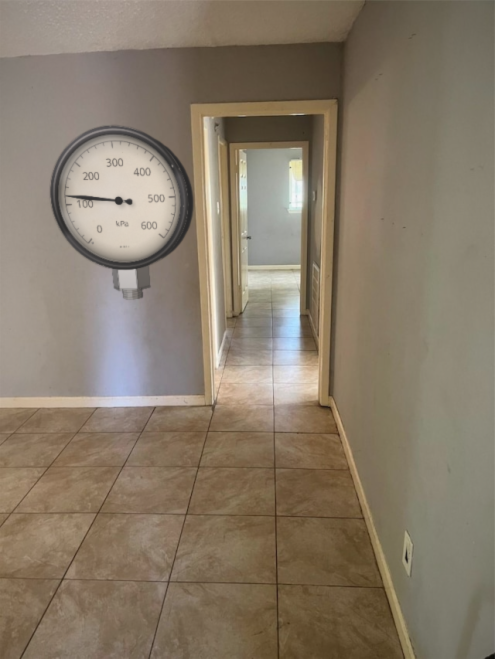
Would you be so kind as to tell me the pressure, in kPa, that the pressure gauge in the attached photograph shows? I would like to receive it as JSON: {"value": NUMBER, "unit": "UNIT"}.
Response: {"value": 120, "unit": "kPa"}
